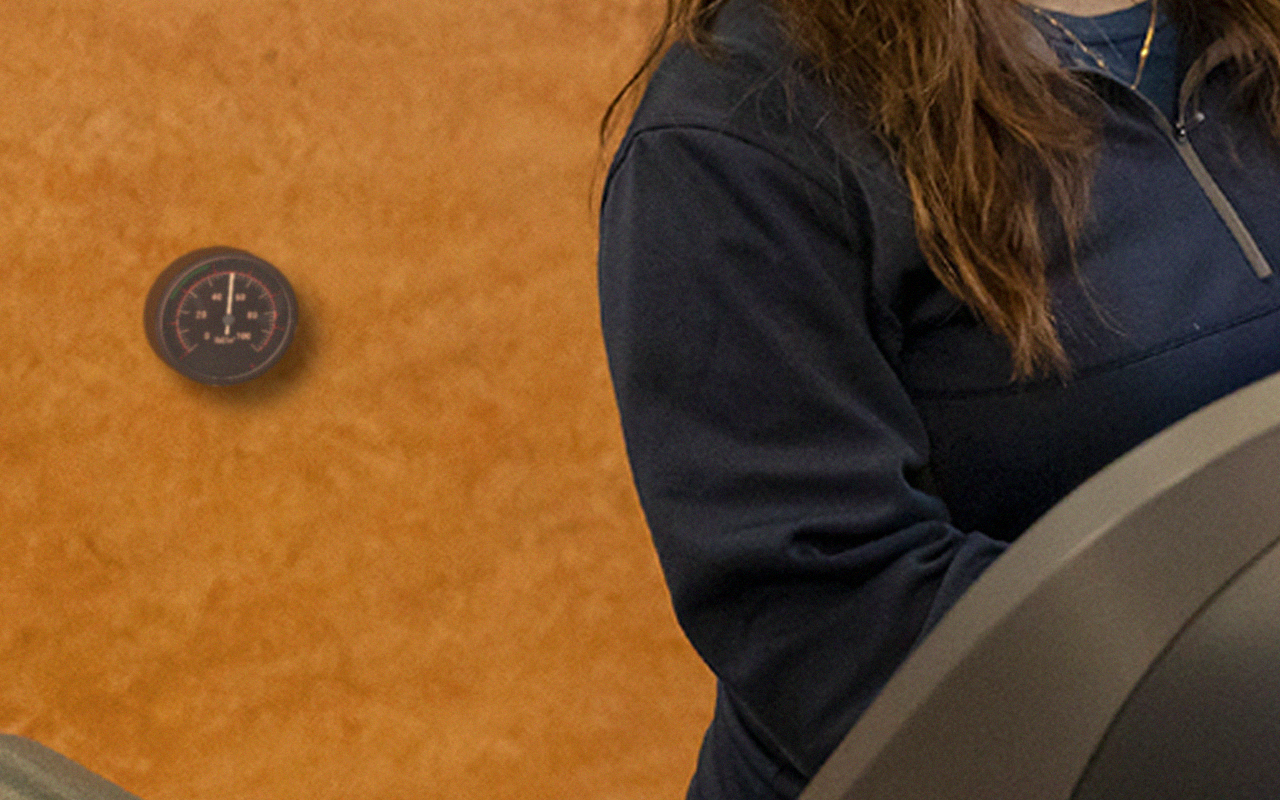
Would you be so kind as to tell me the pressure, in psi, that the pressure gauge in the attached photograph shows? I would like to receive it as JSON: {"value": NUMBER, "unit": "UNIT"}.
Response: {"value": 50, "unit": "psi"}
